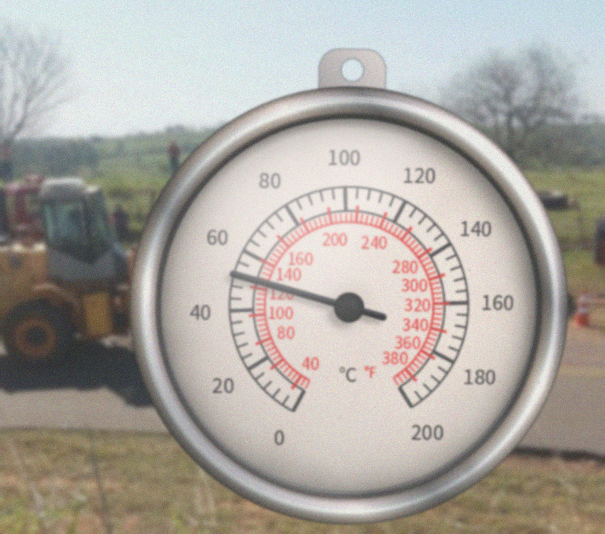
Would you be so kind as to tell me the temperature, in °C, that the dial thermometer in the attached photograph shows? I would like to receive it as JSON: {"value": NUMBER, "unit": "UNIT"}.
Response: {"value": 52, "unit": "°C"}
